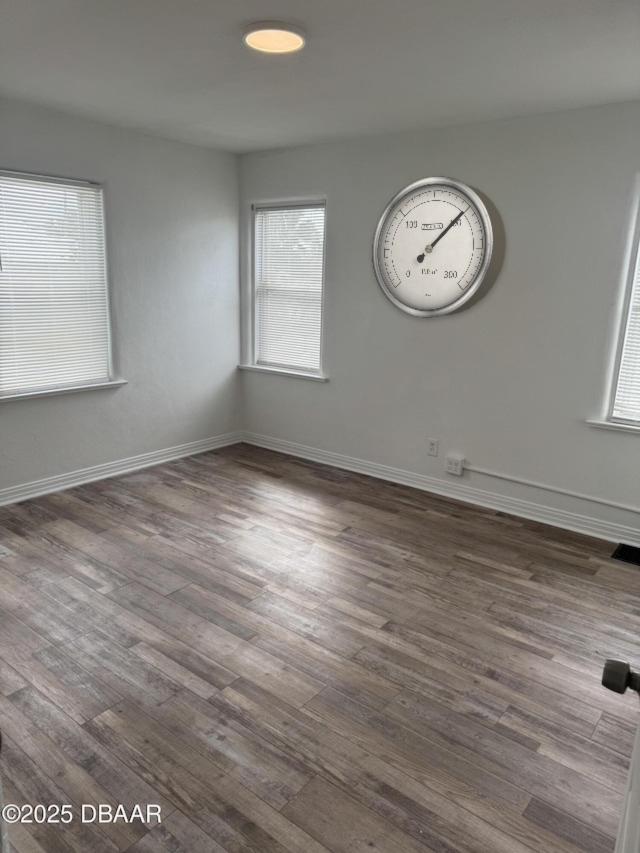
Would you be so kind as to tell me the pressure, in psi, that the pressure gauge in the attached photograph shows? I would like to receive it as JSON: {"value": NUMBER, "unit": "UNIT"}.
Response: {"value": 200, "unit": "psi"}
